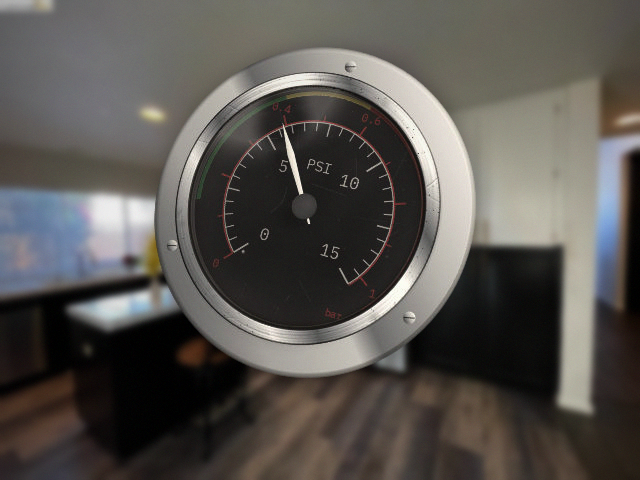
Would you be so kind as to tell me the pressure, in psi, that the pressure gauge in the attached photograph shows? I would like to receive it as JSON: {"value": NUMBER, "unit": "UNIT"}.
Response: {"value": 5.75, "unit": "psi"}
